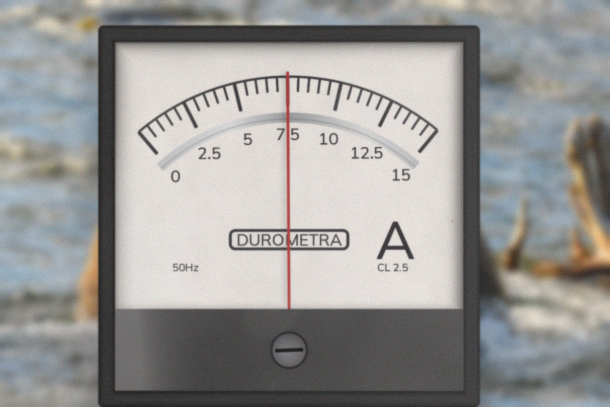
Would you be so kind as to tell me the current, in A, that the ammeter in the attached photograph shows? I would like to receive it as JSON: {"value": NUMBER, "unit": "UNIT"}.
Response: {"value": 7.5, "unit": "A"}
